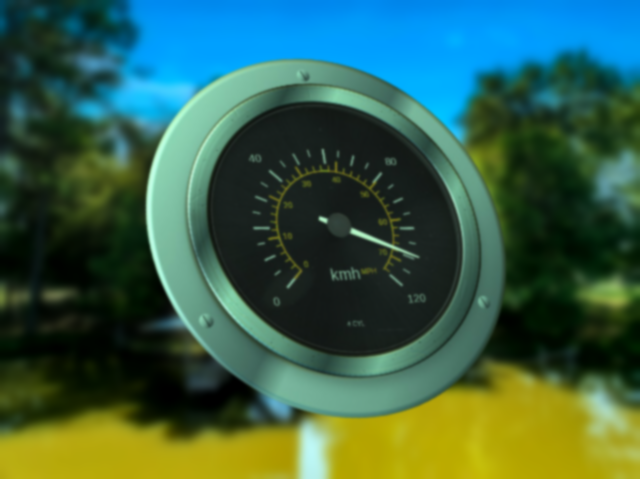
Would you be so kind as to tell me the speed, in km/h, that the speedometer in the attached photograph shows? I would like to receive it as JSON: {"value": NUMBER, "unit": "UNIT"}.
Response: {"value": 110, "unit": "km/h"}
